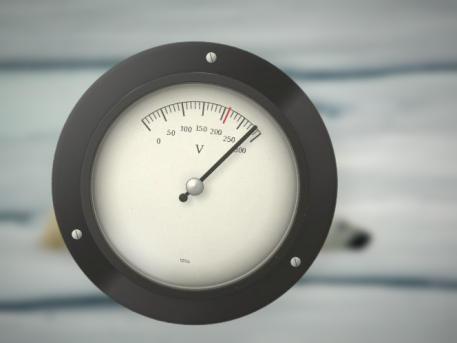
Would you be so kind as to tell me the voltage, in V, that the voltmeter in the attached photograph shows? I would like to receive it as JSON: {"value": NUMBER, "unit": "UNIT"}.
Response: {"value": 280, "unit": "V"}
